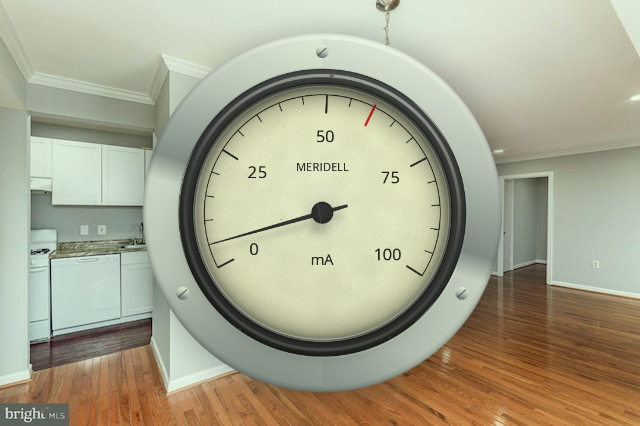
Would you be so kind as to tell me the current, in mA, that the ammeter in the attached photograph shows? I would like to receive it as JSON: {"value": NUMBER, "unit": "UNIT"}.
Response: {"value": 5, "unit": "mA"}
